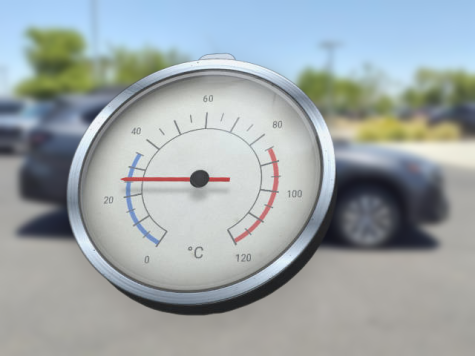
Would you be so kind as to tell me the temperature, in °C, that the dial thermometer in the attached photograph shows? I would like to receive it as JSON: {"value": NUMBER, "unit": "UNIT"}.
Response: {"value": 25, "unit": "°C"}
